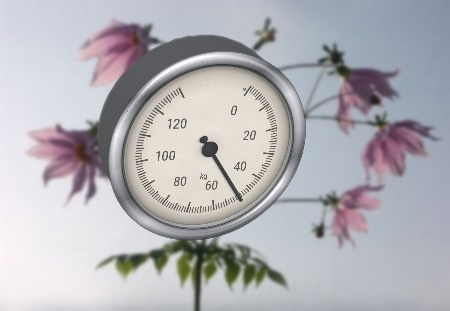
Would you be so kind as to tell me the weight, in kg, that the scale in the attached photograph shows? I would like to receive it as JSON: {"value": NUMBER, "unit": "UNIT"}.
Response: {"value": 50, "unit": "kg"}
